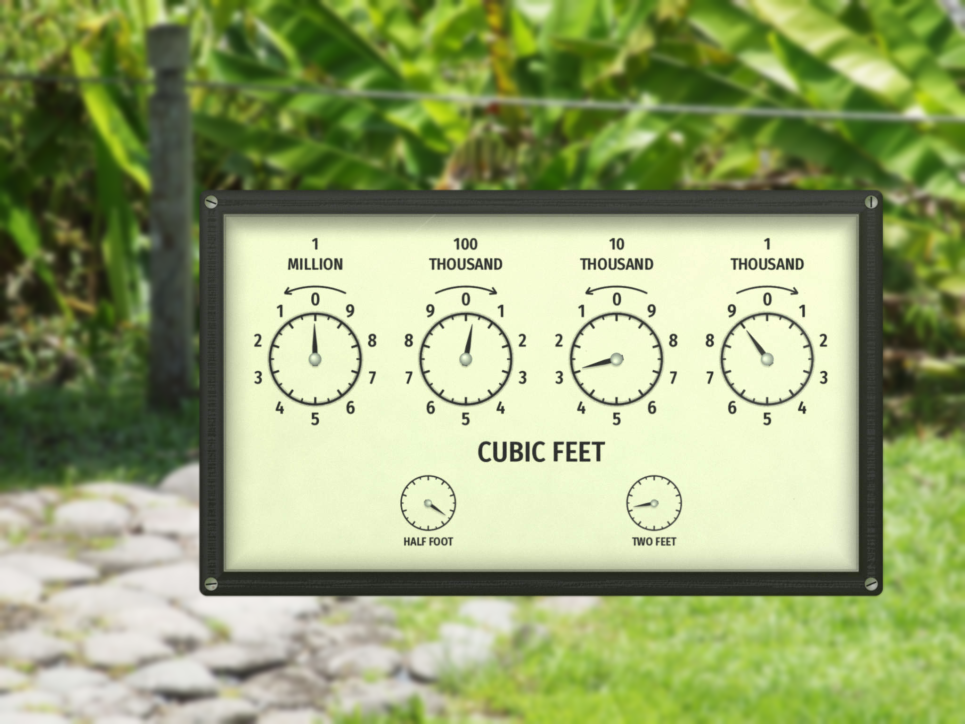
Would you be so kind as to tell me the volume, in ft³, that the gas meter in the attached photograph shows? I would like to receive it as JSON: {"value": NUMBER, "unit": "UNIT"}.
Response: {"value": 2900, "unit": "ft³"}
